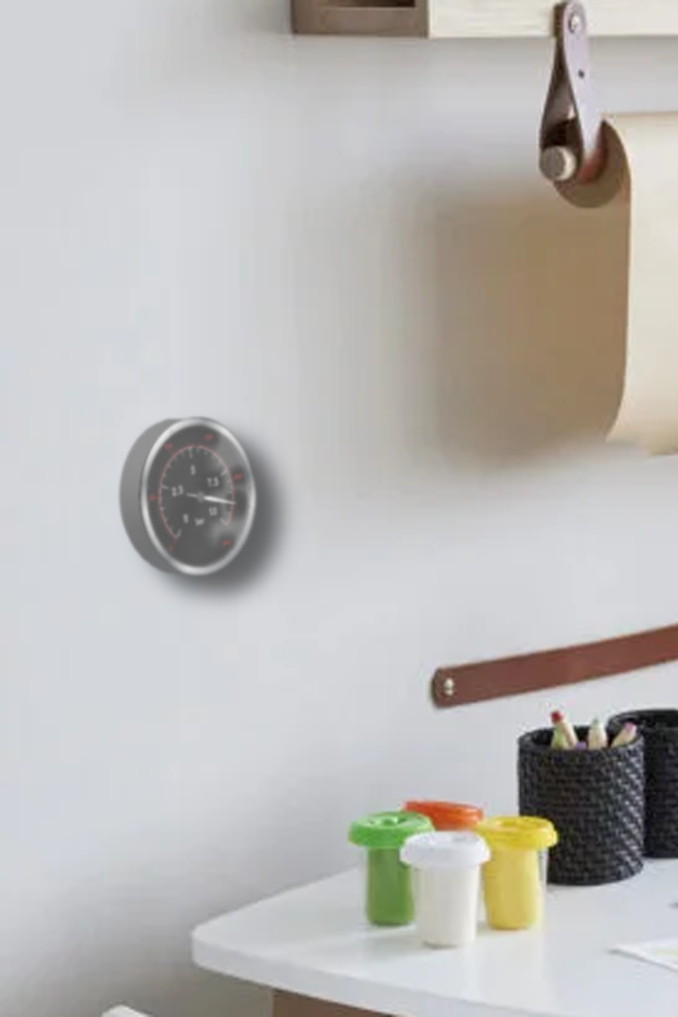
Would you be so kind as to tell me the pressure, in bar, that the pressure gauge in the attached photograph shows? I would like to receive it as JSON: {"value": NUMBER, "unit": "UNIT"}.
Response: {"value": 9, "unit": "bar"}
